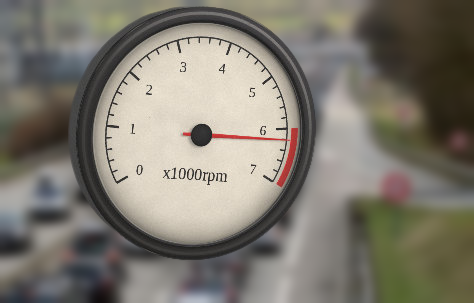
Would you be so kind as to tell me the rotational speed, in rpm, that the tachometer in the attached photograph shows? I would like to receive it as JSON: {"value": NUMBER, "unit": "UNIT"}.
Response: {"value": 6200, "unit": "rpm"}
